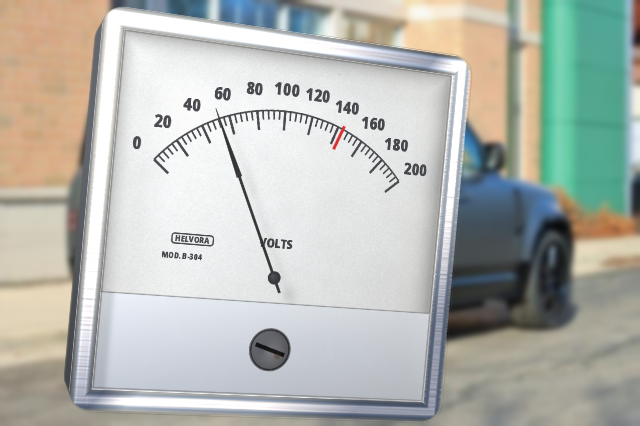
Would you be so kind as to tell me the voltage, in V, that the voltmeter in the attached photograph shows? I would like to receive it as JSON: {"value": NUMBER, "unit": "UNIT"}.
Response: {"value": 52, "unit": "V"}
